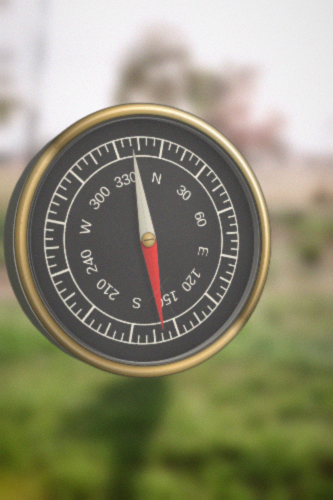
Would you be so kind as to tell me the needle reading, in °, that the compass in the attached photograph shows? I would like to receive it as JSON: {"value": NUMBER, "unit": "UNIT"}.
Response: {"value": 160, "unit": "°"}
